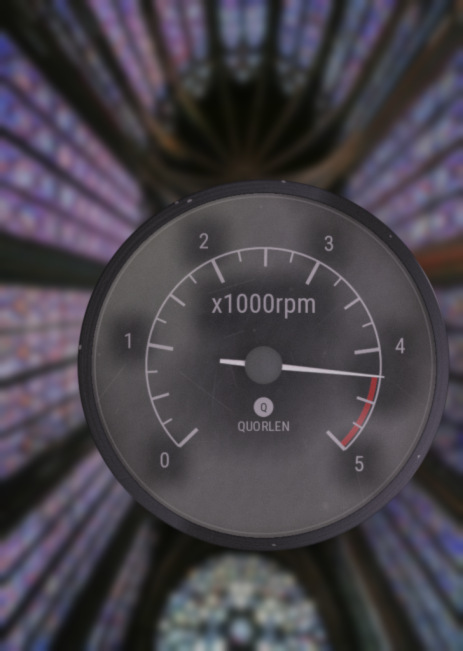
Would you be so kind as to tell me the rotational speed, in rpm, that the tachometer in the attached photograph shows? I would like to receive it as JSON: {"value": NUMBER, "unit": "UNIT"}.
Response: {"value": 4250, "unit": "rpm"}
